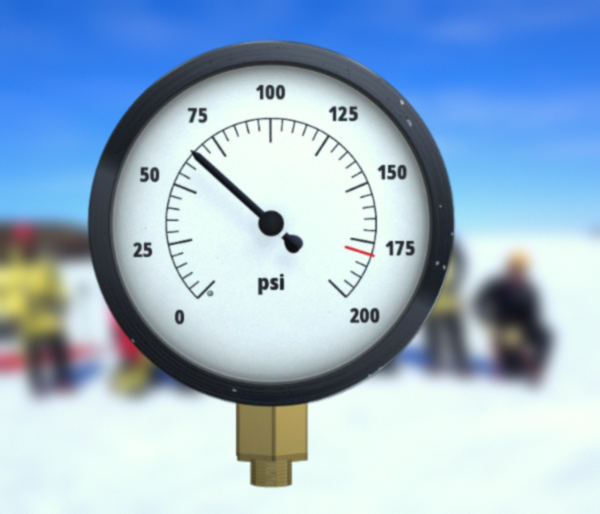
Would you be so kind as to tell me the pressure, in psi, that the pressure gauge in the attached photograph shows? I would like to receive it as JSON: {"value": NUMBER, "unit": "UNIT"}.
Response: {"value": 65, "unit": "psi"}
